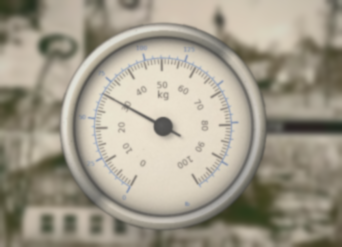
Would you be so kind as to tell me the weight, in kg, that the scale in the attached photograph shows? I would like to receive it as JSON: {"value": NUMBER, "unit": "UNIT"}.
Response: {"value": 30, "unit": "kg"}
